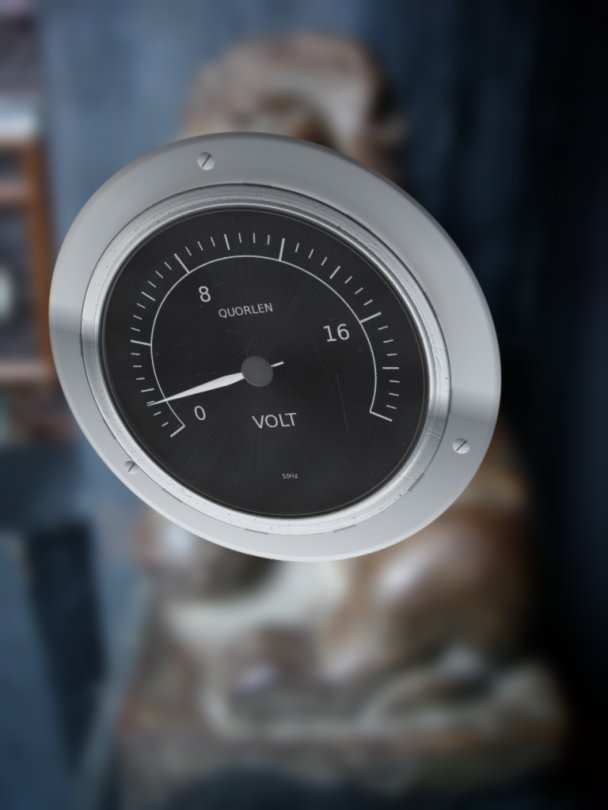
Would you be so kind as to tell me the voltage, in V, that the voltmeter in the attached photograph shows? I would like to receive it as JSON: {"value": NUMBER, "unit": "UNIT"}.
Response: {"value": 1.5, "unit": "V"}
